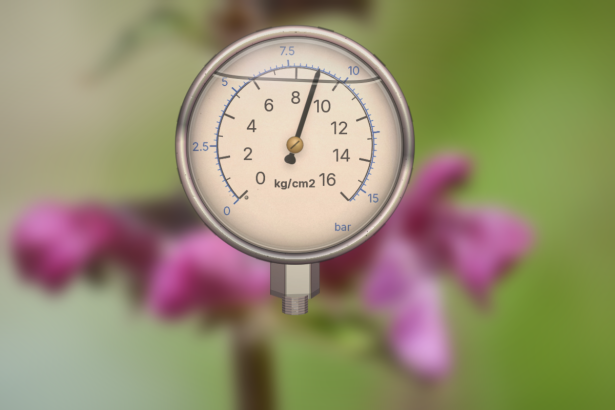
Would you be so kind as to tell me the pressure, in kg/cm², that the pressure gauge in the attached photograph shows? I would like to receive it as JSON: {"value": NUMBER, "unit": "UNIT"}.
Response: {"value": 9, "unit": "kg/cm²"}
